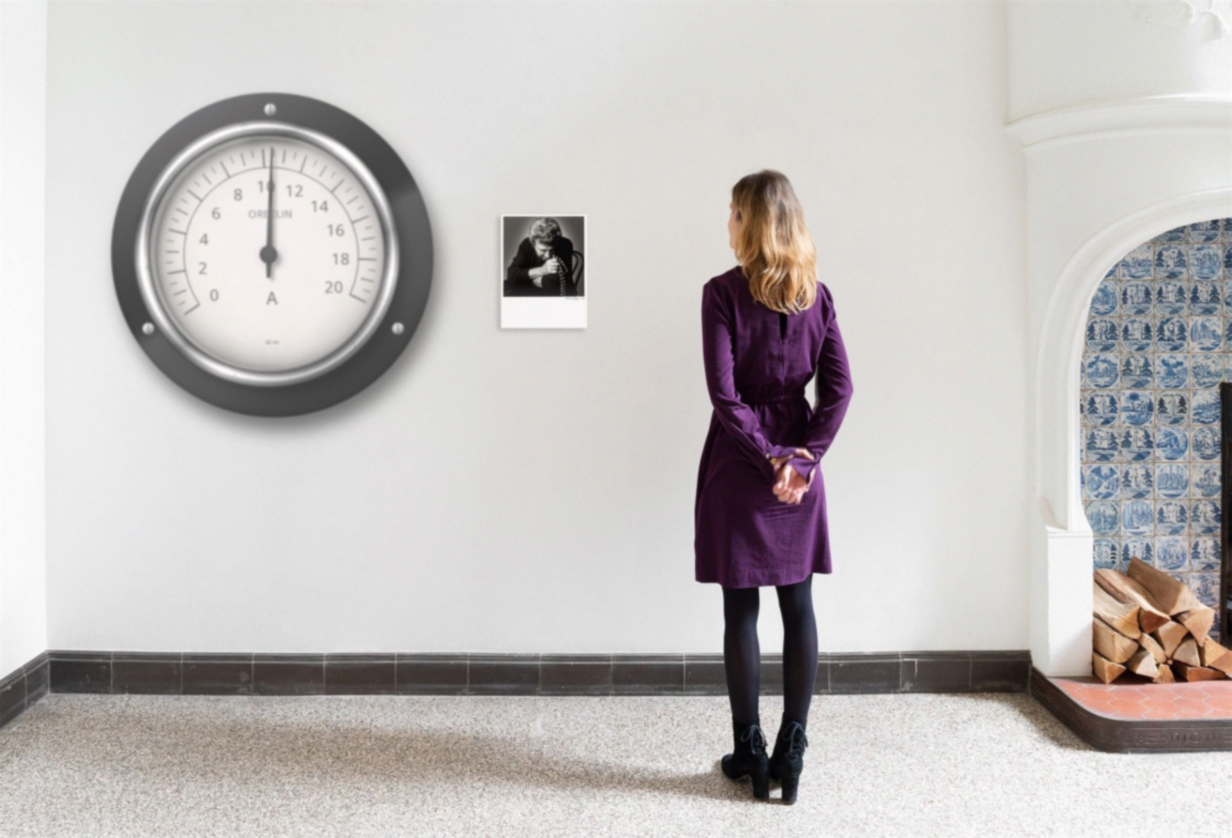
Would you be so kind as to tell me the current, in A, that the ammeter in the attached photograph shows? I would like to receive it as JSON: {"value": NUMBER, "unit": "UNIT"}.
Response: {"value": 10.5, "unit": "A"}
